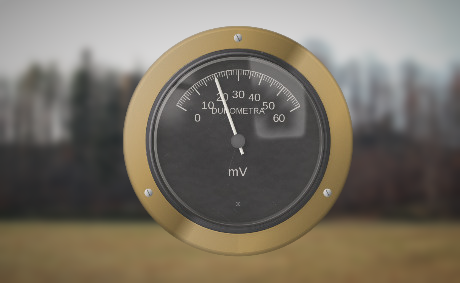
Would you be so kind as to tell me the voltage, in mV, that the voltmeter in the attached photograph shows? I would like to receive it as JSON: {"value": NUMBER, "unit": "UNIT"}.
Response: {"value": 20, "unit": "mV"}
